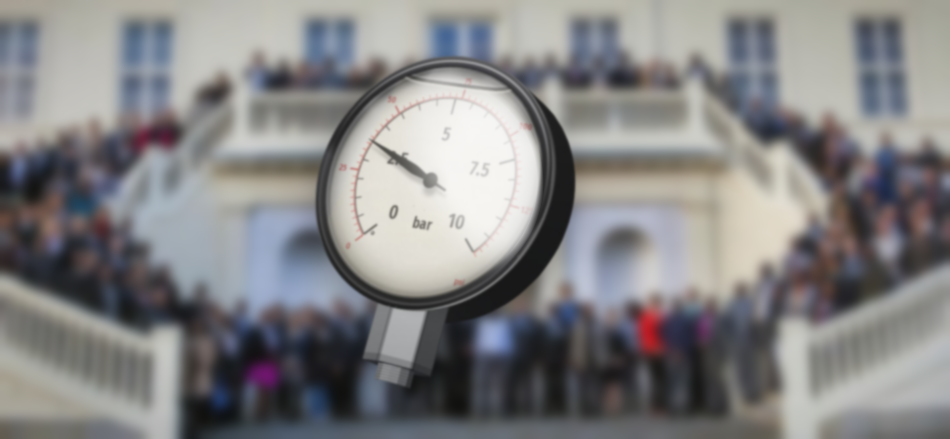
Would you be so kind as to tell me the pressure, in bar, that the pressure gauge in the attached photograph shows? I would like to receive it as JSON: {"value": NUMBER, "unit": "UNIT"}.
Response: {"value": 2.5, "unit": "bar"}
